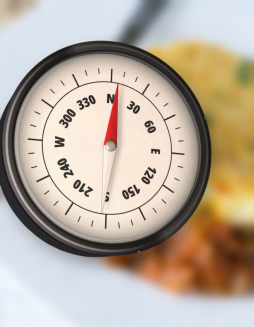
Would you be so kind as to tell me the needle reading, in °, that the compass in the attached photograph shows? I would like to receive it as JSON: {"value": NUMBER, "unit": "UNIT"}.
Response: {"value": 5, "unit": "°"}
